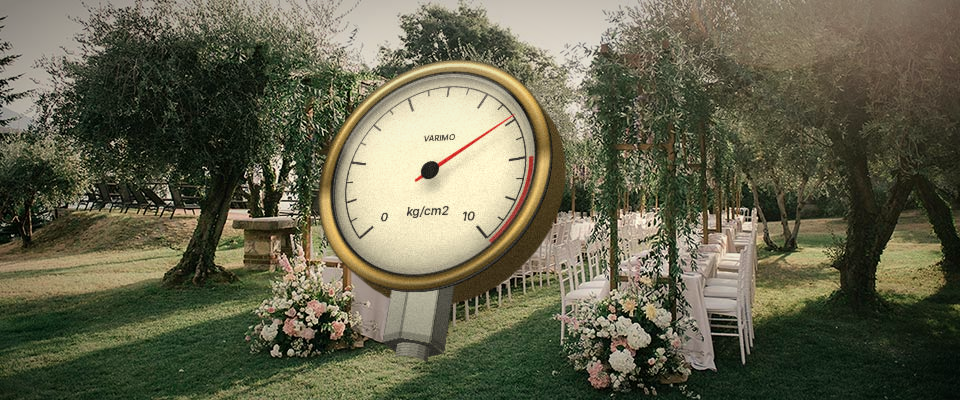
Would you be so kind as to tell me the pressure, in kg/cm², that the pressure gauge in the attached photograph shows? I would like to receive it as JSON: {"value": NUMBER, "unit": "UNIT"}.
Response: {"value": 7, "unit": "kg/cm²"}
